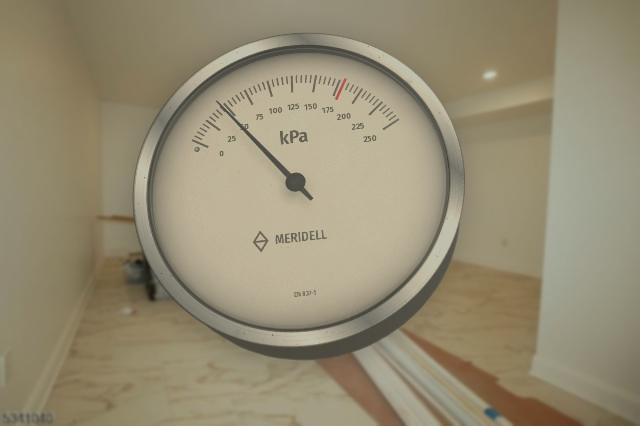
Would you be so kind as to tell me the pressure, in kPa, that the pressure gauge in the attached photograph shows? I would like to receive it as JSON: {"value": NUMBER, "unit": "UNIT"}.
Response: {"value": 45, "unit": "kPa"}
